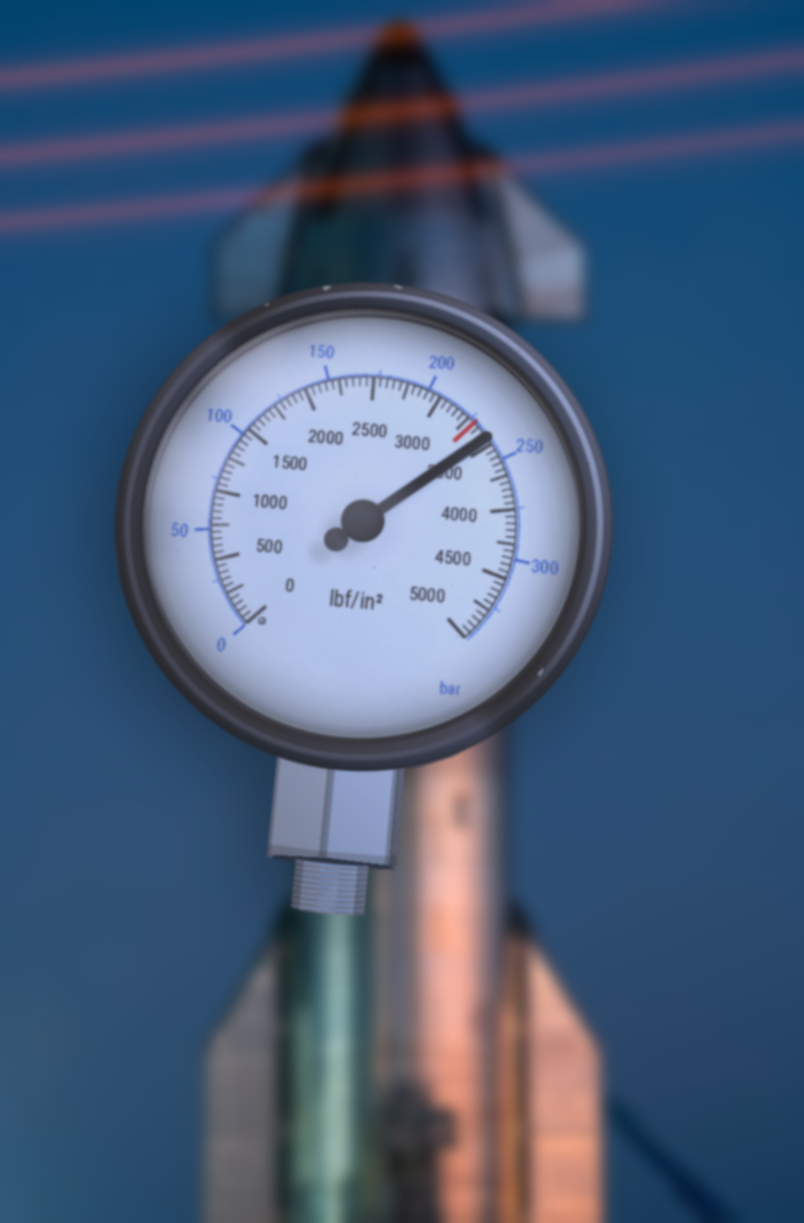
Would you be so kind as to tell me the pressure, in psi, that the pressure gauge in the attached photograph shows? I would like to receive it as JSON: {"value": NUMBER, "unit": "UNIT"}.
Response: {"value": 3450, "unit": "psi"}
